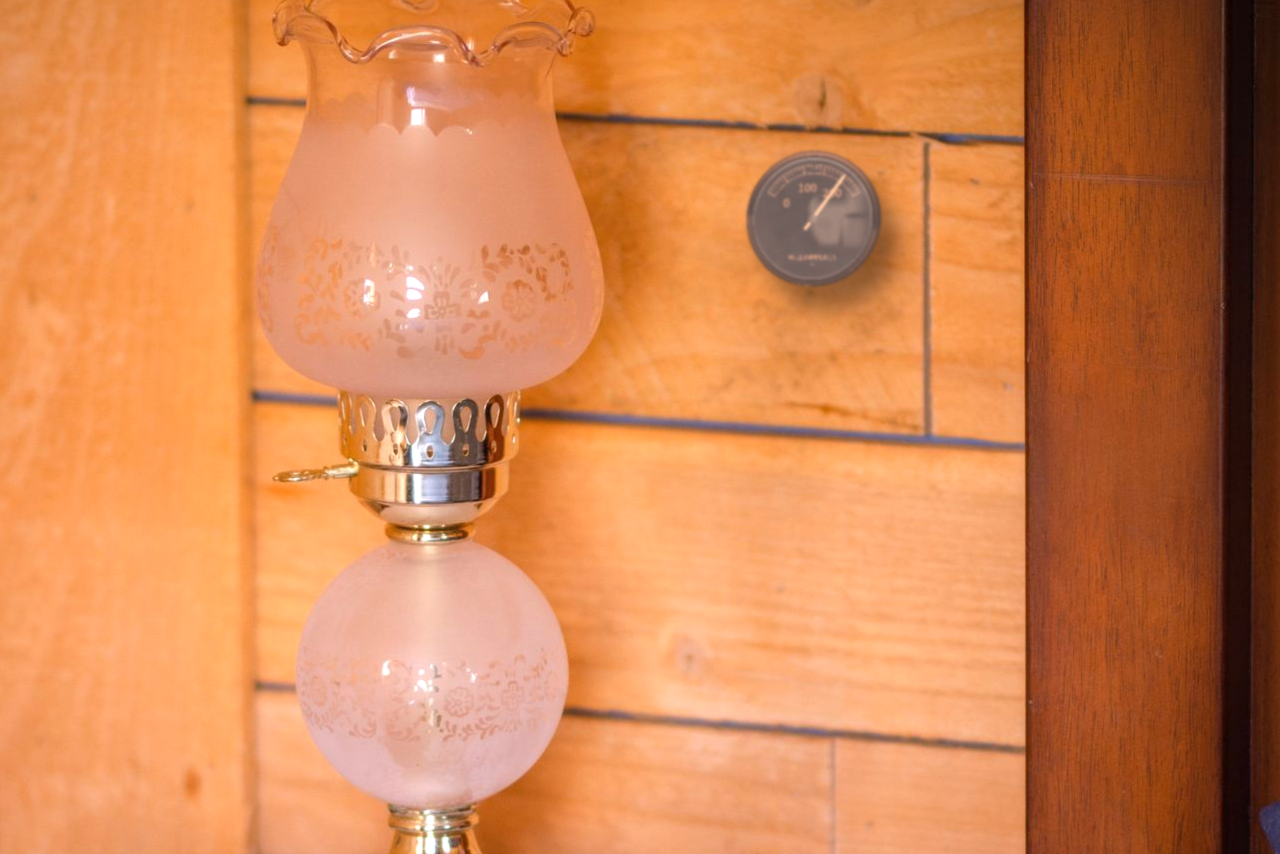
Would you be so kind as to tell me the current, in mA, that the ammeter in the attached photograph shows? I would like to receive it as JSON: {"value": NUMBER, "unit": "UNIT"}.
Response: {"value": 200, "unit": "mA"}
